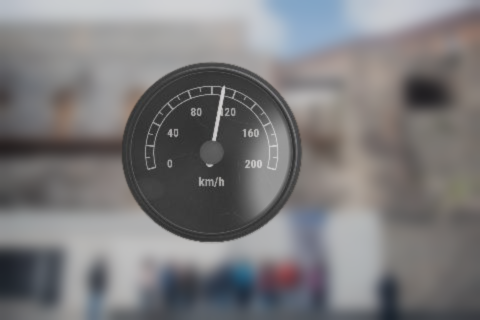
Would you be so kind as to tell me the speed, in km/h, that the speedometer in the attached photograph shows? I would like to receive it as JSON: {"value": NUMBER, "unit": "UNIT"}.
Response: {"value": 110, "unit": "km/h"}
